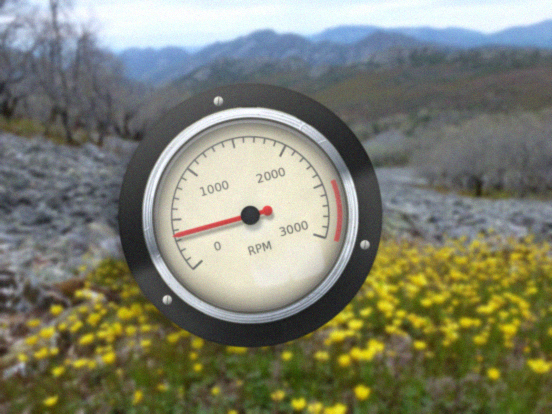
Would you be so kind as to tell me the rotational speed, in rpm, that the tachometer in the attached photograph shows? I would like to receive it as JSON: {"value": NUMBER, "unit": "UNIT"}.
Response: {"value": 350, "unit": "rpm"}
